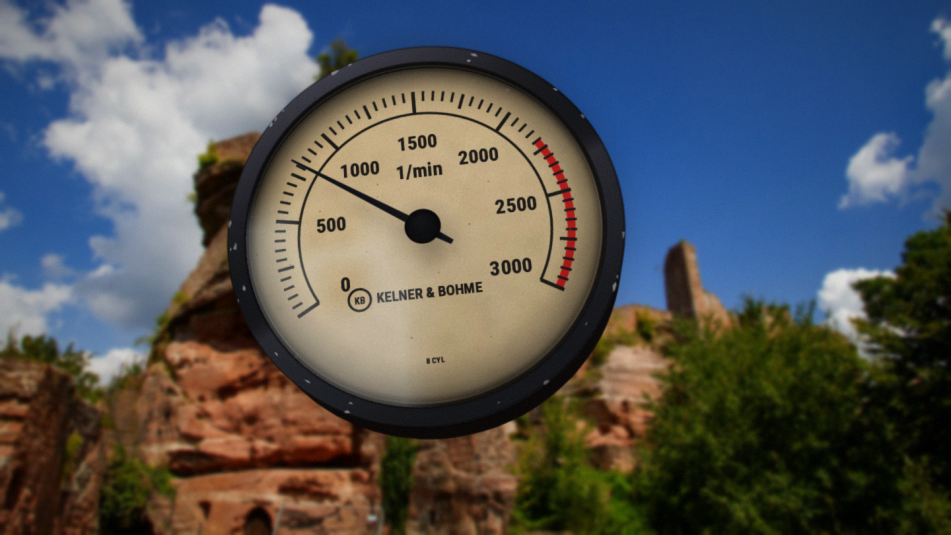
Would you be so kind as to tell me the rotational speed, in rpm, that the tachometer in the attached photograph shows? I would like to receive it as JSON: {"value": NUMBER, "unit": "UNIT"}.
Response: {"value": 800, "unit": "rpm"}
